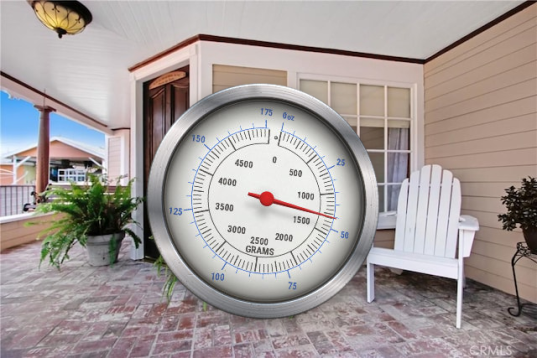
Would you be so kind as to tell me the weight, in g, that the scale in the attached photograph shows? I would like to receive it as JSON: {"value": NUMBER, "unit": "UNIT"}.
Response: {"value": 1300, "unit": "g"}
